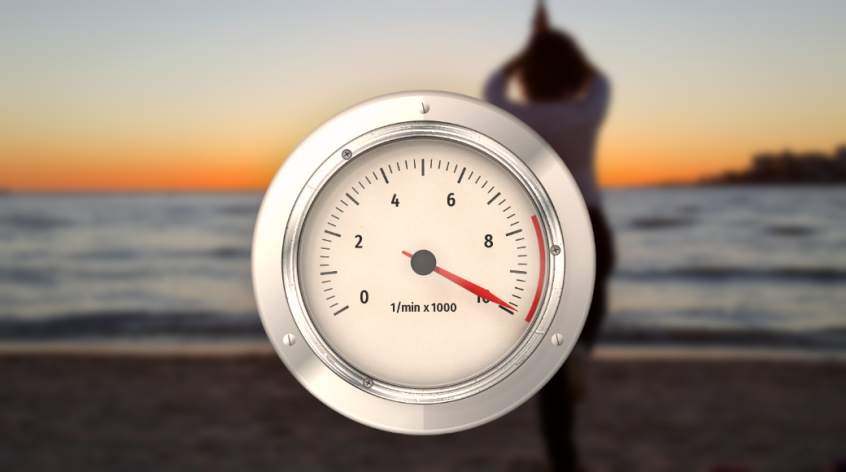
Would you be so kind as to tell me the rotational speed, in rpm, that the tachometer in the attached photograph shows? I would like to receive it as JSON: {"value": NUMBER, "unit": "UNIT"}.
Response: {"value": 9900, "unit": "rpm"}
